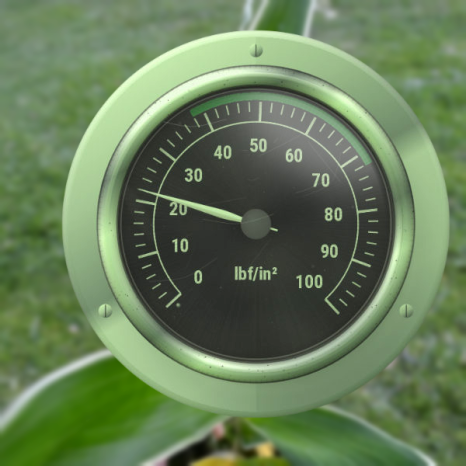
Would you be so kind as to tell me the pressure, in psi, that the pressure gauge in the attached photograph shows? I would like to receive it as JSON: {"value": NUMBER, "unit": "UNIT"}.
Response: {"value": 22, "unit": "psi"}
